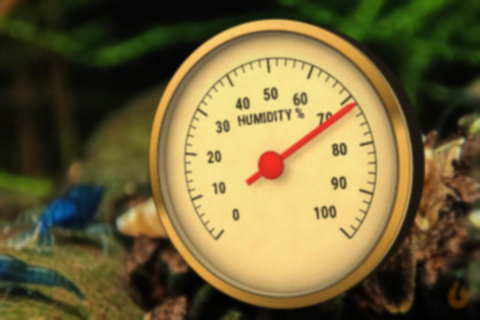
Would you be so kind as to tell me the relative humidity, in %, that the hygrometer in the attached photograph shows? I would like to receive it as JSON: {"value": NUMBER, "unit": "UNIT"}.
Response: {"value": 72, "unit": "%"}
